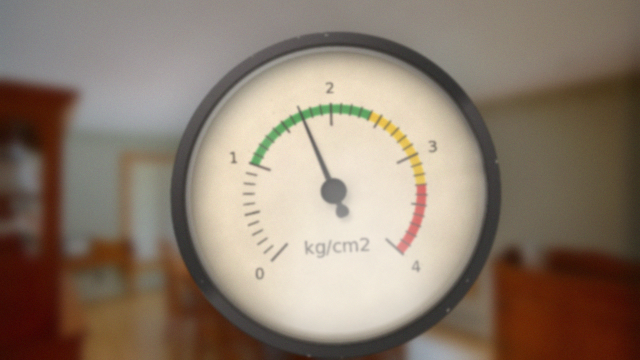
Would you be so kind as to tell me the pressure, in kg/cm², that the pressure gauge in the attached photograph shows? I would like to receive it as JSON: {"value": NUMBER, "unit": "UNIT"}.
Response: {"value": 1.7, "unit": "kg/cm²"}
